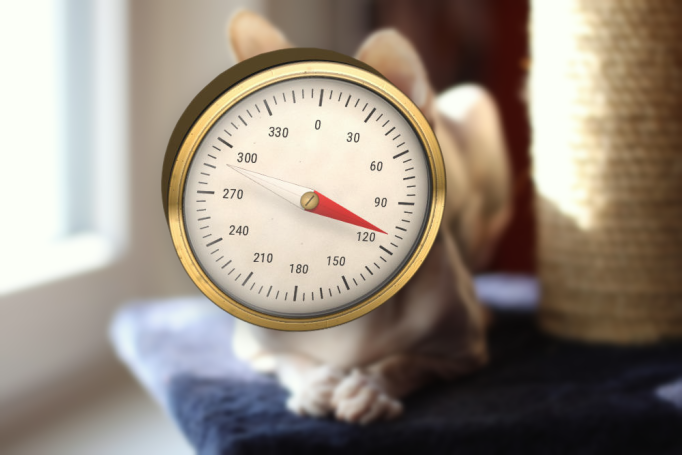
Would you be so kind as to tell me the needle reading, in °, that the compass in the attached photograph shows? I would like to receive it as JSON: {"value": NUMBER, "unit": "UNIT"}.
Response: {"value": 110, "unit": "°"}
